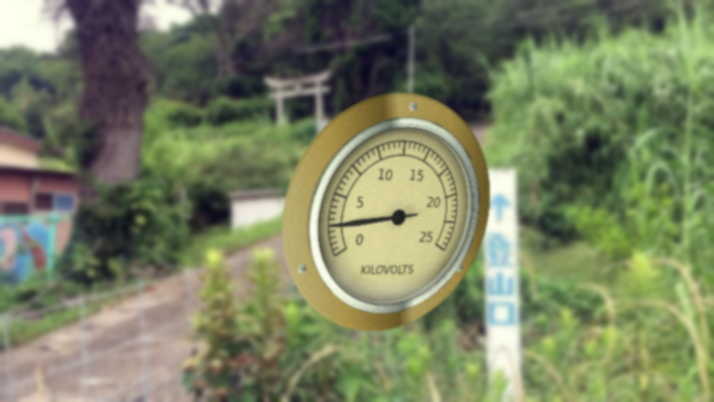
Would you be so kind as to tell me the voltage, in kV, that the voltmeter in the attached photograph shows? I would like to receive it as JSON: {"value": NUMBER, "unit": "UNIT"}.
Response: {"value": 2.5, "unit": "kV"}
